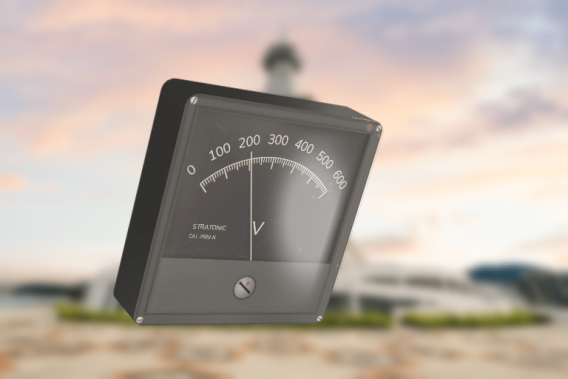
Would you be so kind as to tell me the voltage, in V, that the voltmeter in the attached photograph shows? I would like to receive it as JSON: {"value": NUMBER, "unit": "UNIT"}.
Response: {"value": 200, "unit": "V"}
